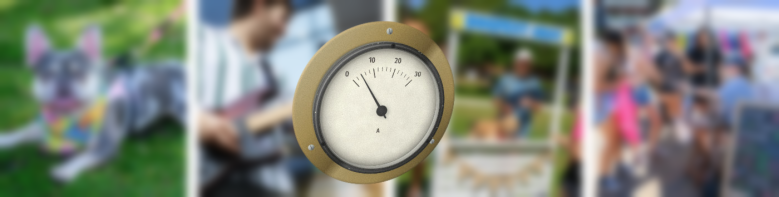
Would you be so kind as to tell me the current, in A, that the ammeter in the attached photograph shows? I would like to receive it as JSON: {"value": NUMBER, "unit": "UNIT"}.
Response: {"value": 4, "unit": "A"}
